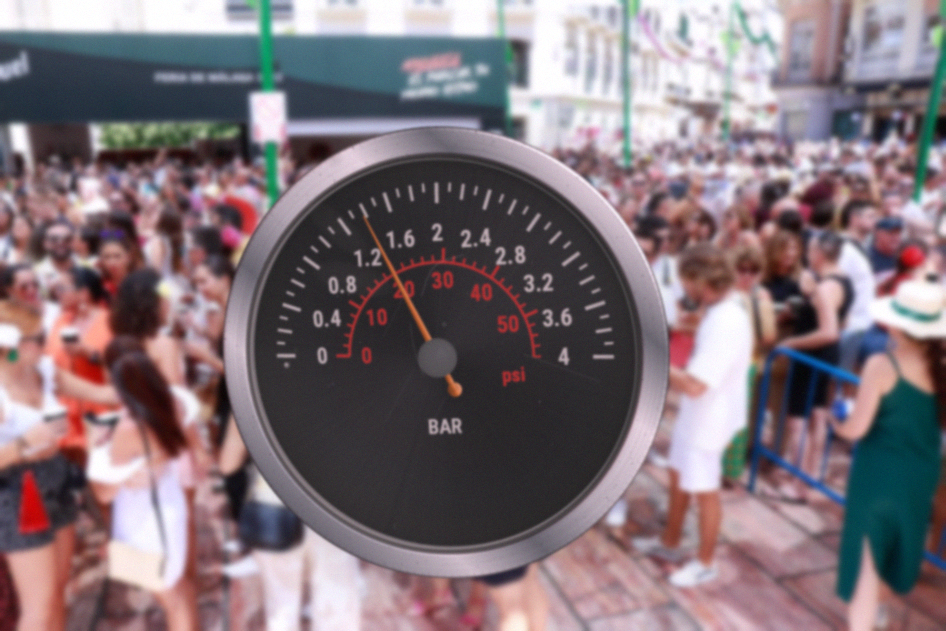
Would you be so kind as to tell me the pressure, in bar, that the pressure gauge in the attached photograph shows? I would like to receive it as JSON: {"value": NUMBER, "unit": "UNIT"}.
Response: {"value": 1.4, "unit": "bar"}
